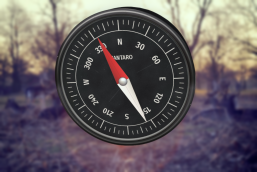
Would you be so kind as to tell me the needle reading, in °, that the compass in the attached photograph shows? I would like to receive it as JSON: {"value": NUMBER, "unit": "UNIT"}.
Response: {"value": 335, "unit": "°"}
